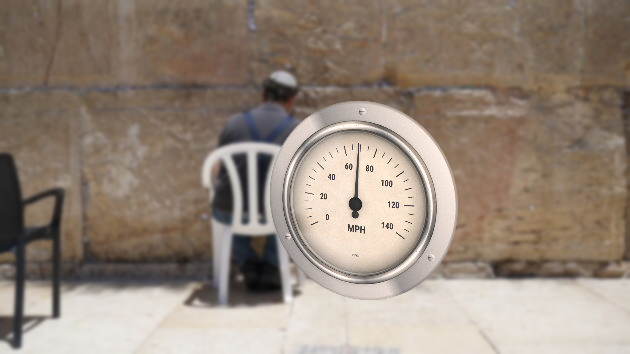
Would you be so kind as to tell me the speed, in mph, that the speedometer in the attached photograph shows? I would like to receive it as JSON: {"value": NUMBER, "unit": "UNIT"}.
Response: {"value": 70, "unit": "mph"}
